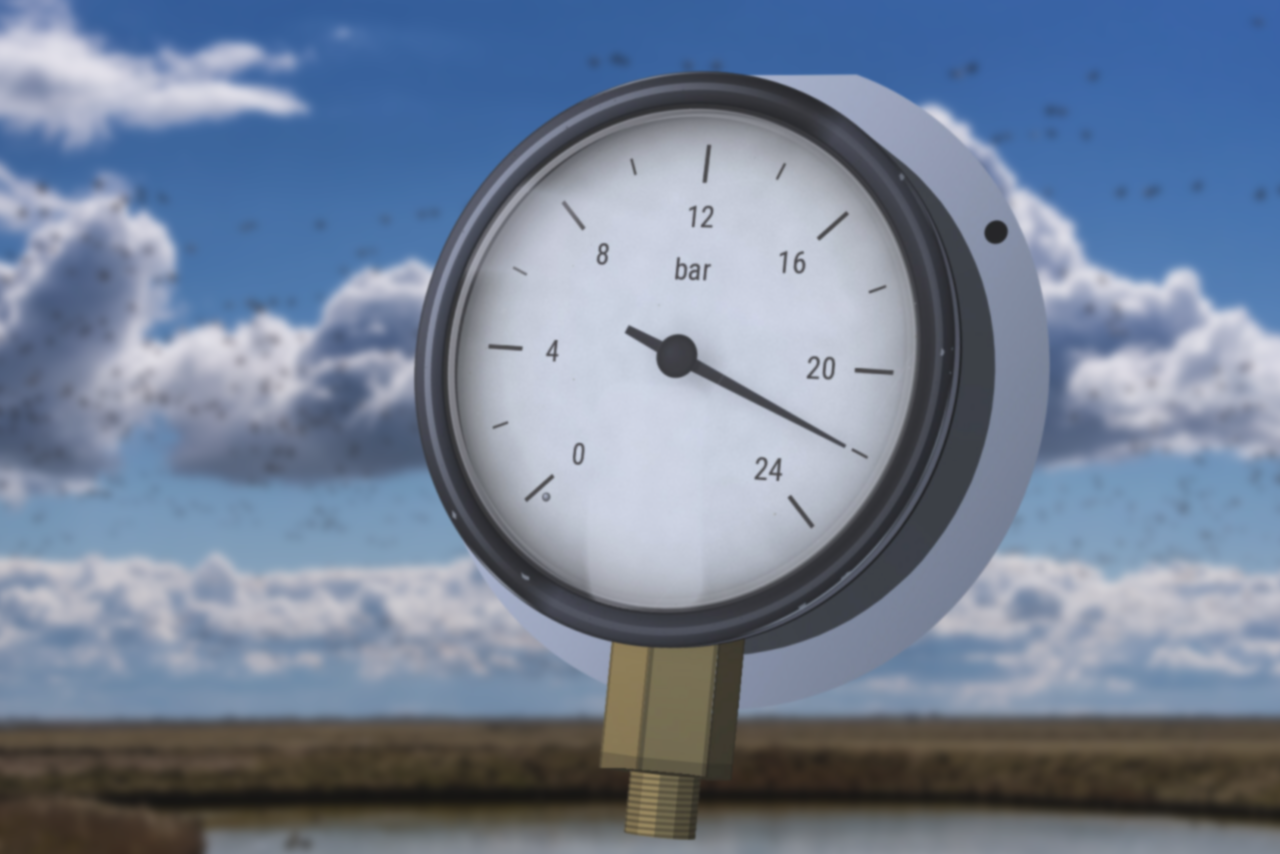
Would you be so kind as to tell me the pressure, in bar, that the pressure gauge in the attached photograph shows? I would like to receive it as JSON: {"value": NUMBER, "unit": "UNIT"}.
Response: {"value": 22, "unit": "bar"}
